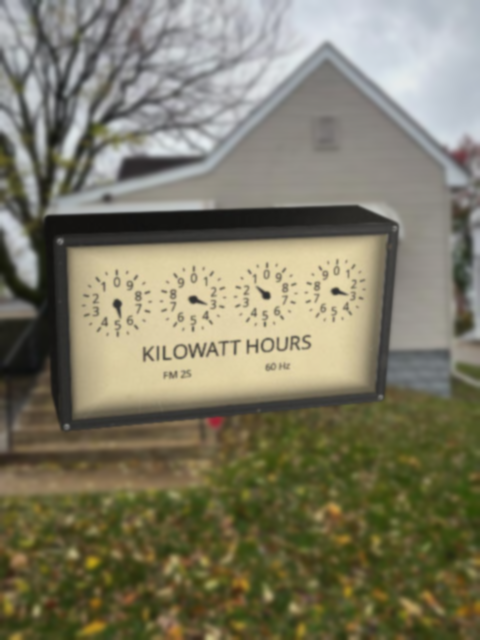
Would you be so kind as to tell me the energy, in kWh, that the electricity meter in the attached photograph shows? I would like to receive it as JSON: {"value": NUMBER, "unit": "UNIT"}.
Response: {"value": 5313, "unit": "kWh"}
